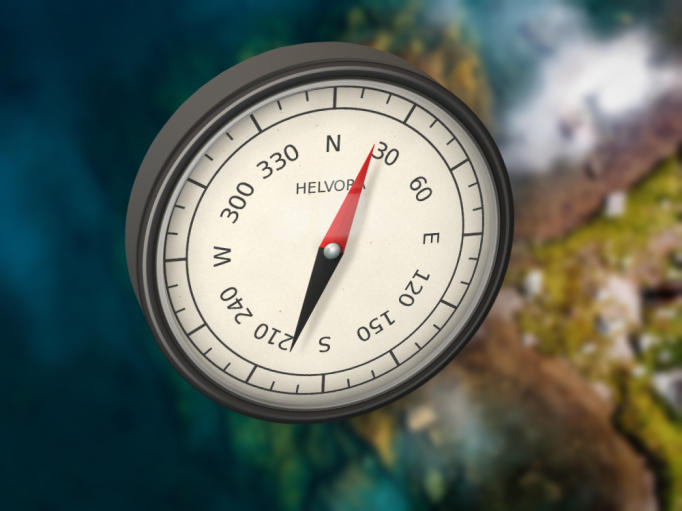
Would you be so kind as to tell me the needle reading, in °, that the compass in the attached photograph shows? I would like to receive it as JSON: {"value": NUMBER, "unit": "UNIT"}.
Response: {"value": 20, "unit": "°"}
